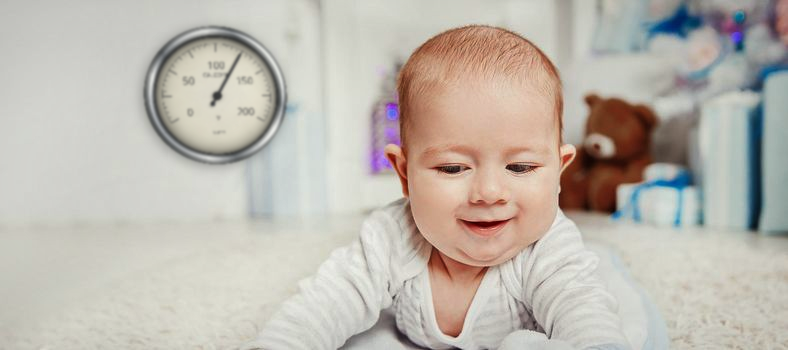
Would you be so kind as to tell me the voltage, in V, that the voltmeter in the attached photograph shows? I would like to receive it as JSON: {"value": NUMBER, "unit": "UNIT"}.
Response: {"value": 125, "unit": "V"}
